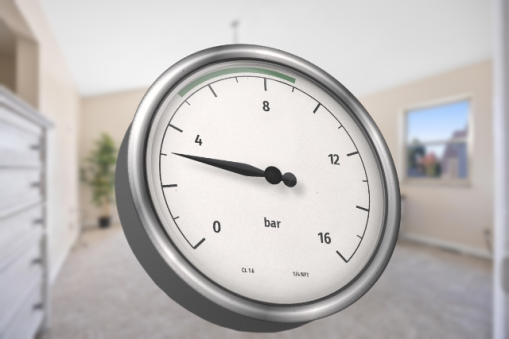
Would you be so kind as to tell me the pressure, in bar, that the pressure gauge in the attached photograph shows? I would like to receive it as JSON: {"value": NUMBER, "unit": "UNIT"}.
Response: {"value": 3, "unit": "bar"}
